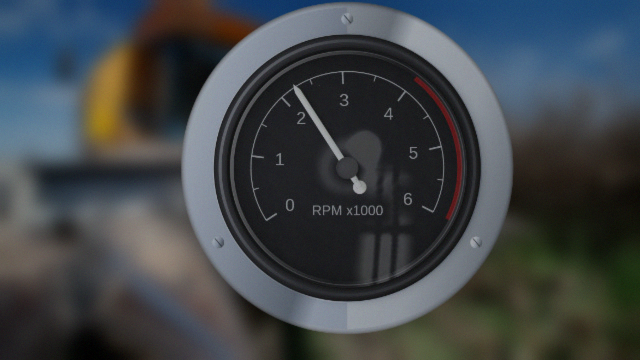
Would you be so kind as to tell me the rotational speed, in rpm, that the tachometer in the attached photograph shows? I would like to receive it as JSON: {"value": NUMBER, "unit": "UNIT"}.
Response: {"value": 2250, "unit": "rpm"}
